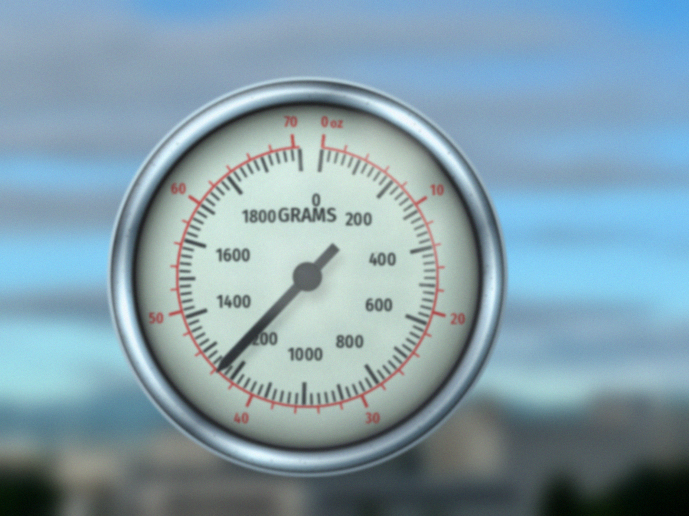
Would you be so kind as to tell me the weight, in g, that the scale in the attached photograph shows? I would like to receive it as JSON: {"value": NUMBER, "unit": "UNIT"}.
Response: {"value": 1240, "unit": "g"}
